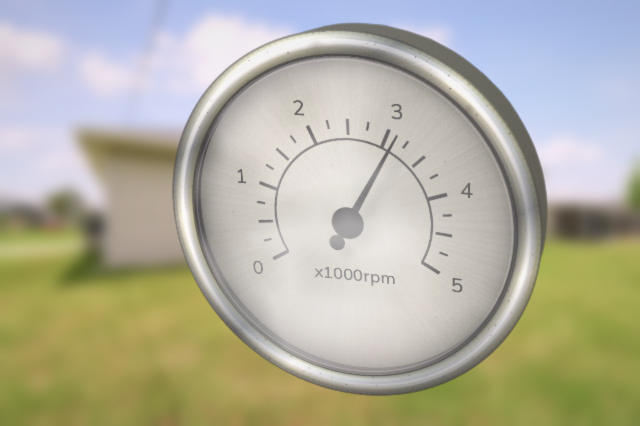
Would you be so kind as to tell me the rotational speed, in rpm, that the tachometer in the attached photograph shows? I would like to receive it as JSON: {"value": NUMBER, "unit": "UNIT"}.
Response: {"value": 3125, "unit": "rpm"}
